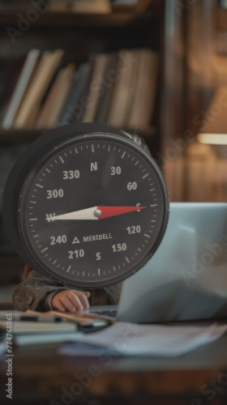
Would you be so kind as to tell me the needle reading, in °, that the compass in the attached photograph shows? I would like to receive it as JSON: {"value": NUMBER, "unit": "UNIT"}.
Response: {"value": 90, "unit": "°"}
